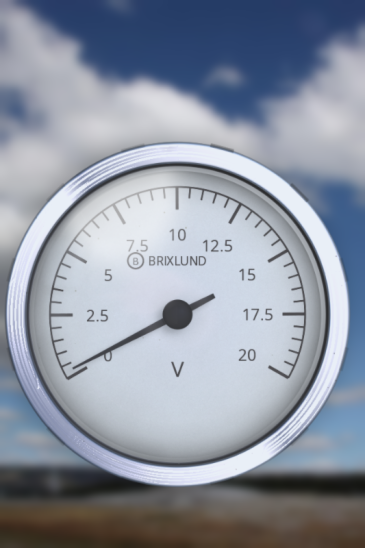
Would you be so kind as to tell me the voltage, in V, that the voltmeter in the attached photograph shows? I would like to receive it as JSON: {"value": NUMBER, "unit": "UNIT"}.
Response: {"value": 0.25, "unit": "V"}
